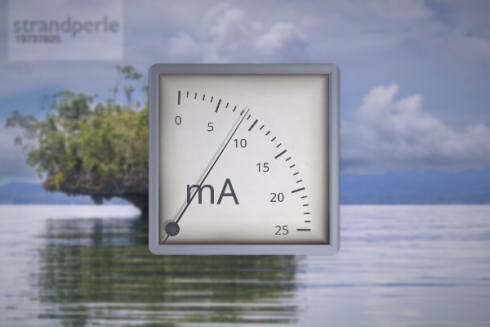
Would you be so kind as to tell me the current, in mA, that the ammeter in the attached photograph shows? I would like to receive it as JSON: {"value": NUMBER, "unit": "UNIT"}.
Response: {"value": 8.5, "unit": "mA"}
